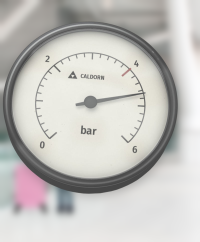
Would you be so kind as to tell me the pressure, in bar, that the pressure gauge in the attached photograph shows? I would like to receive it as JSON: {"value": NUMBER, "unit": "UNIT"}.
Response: {"value": 4.7, "unit": "bar"}
